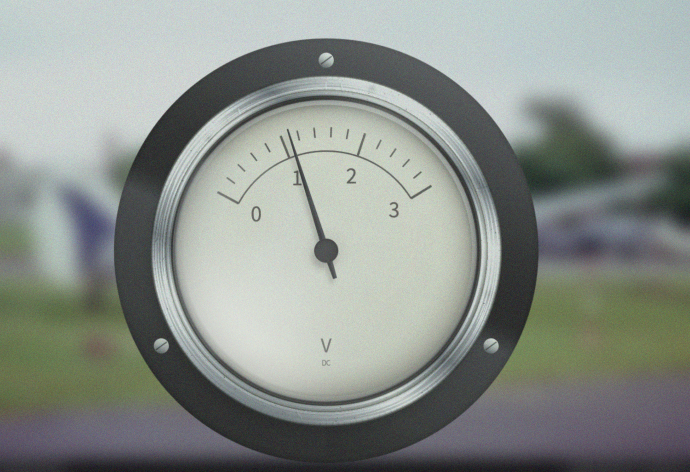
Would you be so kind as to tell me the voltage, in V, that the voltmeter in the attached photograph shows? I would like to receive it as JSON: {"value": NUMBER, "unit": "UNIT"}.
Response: {"value": 1.1, "unit": "V"}
